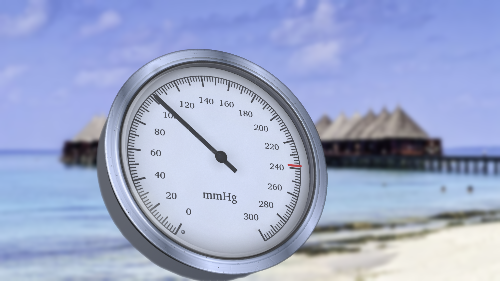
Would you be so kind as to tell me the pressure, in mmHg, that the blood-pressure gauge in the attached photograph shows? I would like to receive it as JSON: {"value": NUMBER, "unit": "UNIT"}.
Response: {"value": 100, "unit": "mmHg"}
